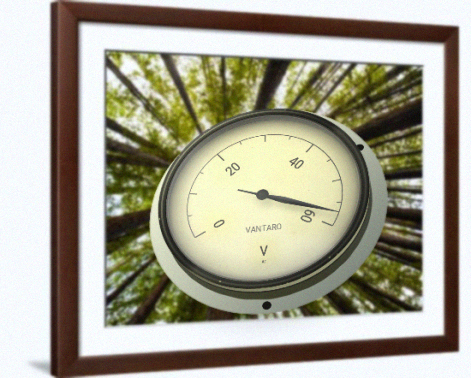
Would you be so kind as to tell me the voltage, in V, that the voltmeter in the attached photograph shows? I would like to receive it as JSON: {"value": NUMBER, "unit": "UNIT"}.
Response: {"value": 57.5, "unit": "V"}
